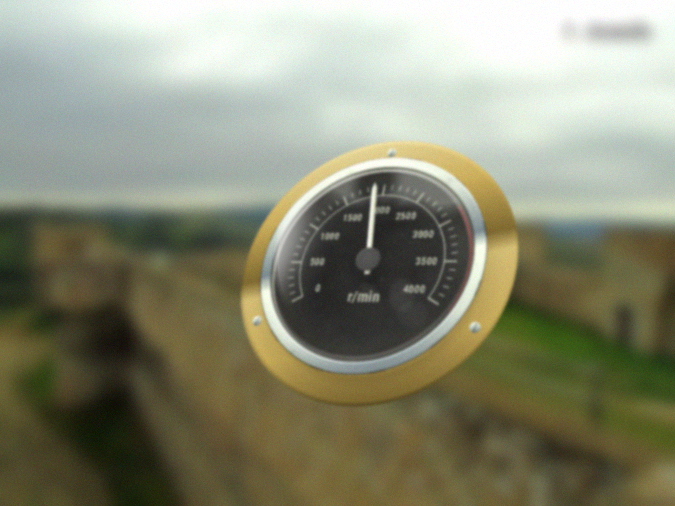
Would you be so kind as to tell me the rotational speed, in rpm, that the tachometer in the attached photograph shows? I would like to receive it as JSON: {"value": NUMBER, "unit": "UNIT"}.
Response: {"value": 1900, "unit": "rpm"}
